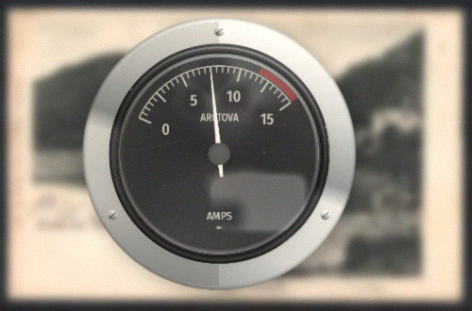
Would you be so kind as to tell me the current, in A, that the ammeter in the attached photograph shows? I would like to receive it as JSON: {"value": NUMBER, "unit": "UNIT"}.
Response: {"value": 7.5, "unit": "A"}
